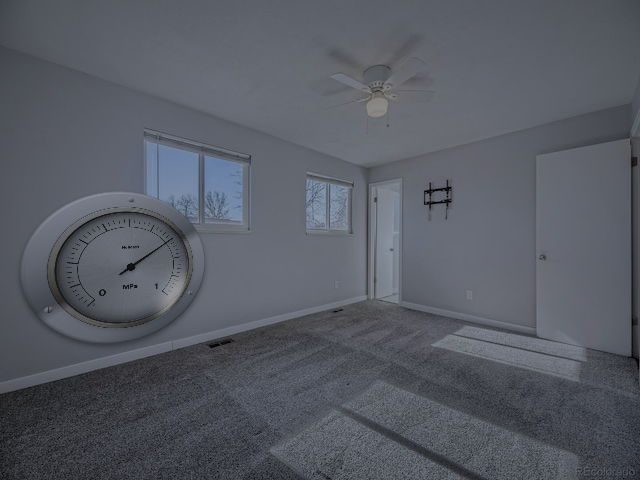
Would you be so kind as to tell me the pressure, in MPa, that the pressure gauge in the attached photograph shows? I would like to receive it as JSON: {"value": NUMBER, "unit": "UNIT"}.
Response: {"value": 0.7, "unit": "MPa"}
